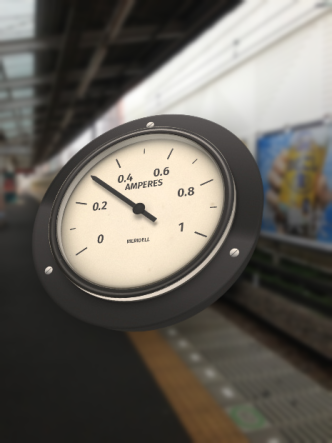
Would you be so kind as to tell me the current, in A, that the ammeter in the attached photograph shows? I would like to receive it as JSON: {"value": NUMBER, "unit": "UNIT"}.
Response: {"value": 0.3, "unit": "A"}
